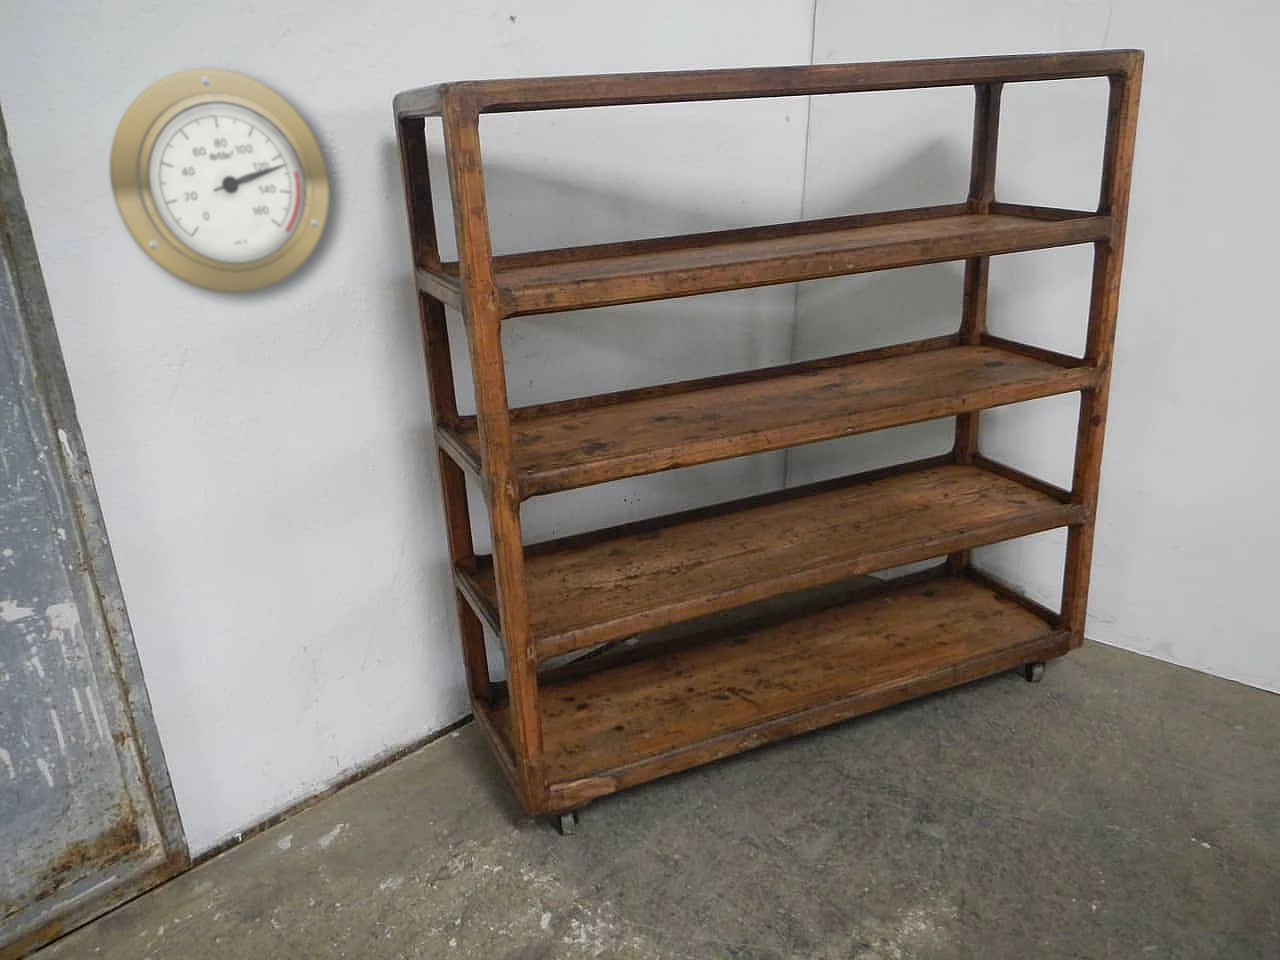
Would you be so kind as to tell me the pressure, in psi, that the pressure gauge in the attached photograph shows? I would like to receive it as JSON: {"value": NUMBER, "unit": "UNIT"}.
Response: {"value": 125, "unit": "psi"}
